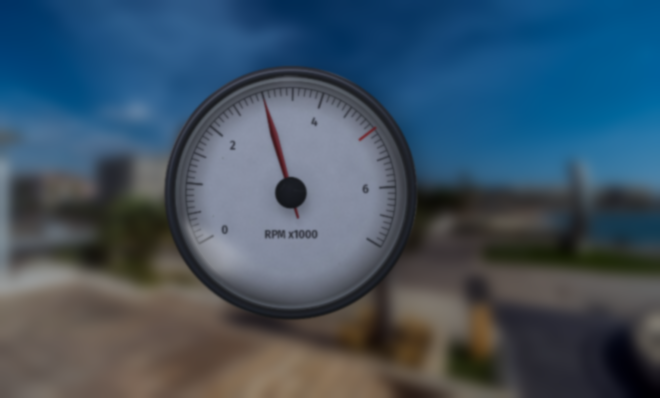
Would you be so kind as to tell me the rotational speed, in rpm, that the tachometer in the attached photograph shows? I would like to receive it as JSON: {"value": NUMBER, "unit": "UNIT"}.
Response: {"value": 3000, "unit": "rpm"}
